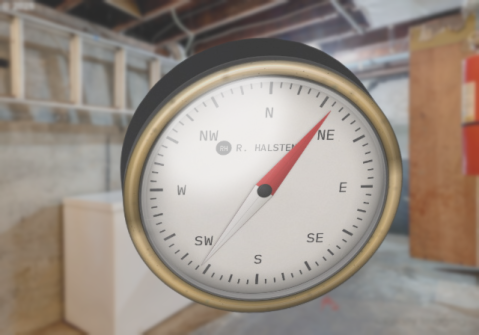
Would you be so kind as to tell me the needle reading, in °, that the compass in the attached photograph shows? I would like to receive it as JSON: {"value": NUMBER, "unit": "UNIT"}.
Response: {"value": 35, "unit": "°"}
